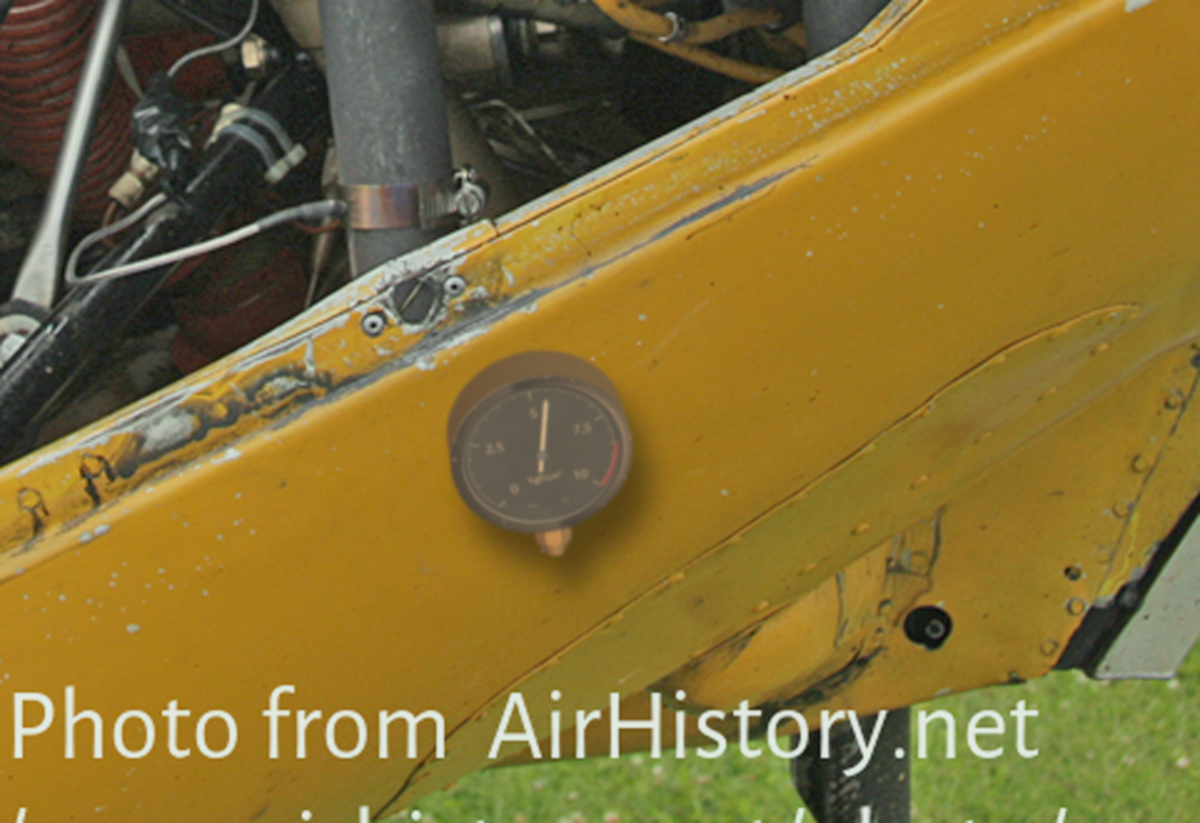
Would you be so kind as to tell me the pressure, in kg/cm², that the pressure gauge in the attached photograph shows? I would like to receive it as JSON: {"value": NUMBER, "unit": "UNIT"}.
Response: {"value": 5.5, "unit": "kg/cm²"}
